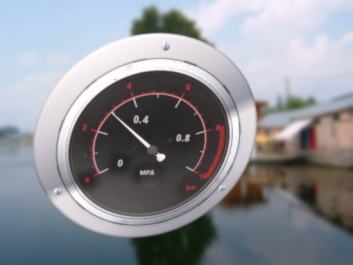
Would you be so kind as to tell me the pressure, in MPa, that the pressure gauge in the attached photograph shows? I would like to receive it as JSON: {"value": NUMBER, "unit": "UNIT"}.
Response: {"value": 0.3, "unit": "MPa"}
